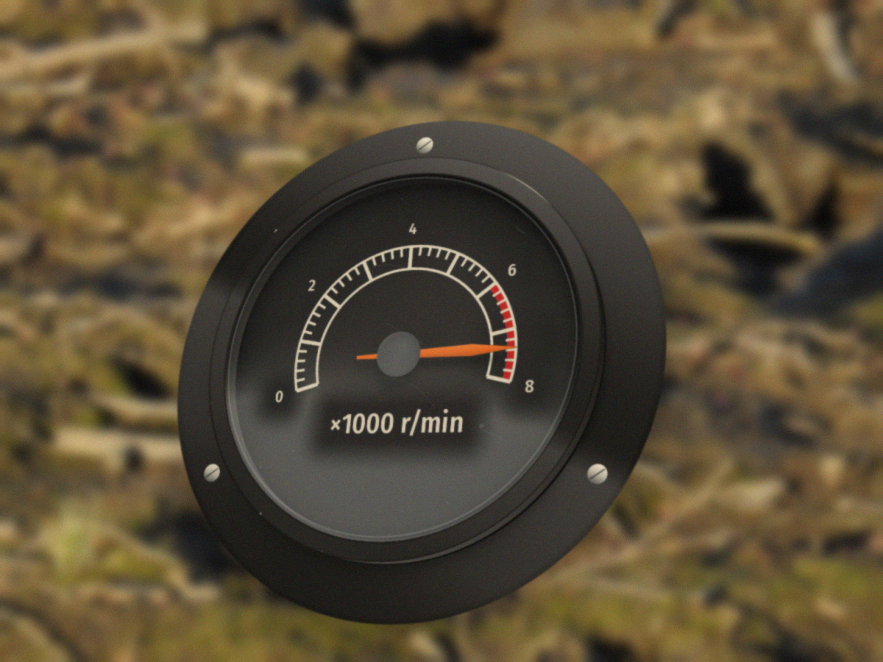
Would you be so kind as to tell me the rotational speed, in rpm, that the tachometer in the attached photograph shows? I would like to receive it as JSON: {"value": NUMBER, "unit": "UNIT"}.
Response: {"value": 7400, "unit": "rpm"}
